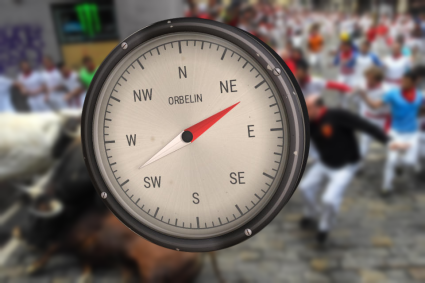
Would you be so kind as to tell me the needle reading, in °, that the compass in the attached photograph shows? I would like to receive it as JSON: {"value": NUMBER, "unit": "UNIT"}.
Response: {"value": 62.5, "unit": "°"}
